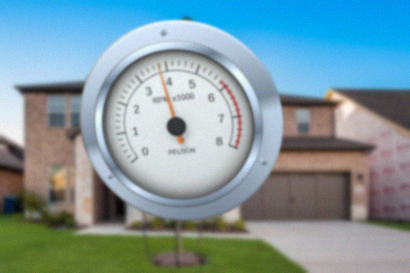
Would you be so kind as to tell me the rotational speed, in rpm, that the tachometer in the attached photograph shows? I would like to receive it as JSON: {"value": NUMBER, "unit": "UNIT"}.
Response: {"value": 3800, "unit": "rpm"}
